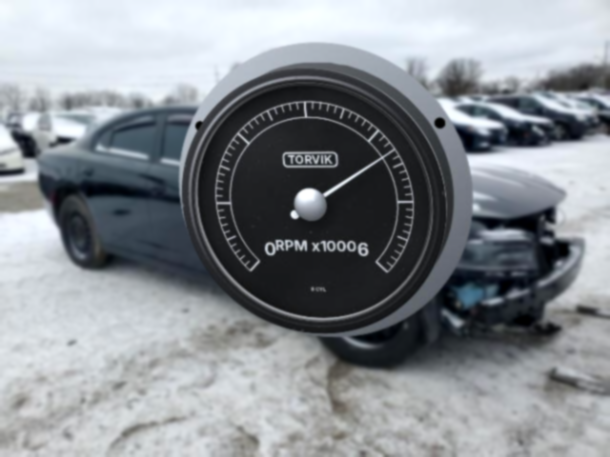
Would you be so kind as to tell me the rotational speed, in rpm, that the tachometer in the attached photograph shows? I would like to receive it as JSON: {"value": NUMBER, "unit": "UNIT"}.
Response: {"value": 4300, "unit": "rpm"}
